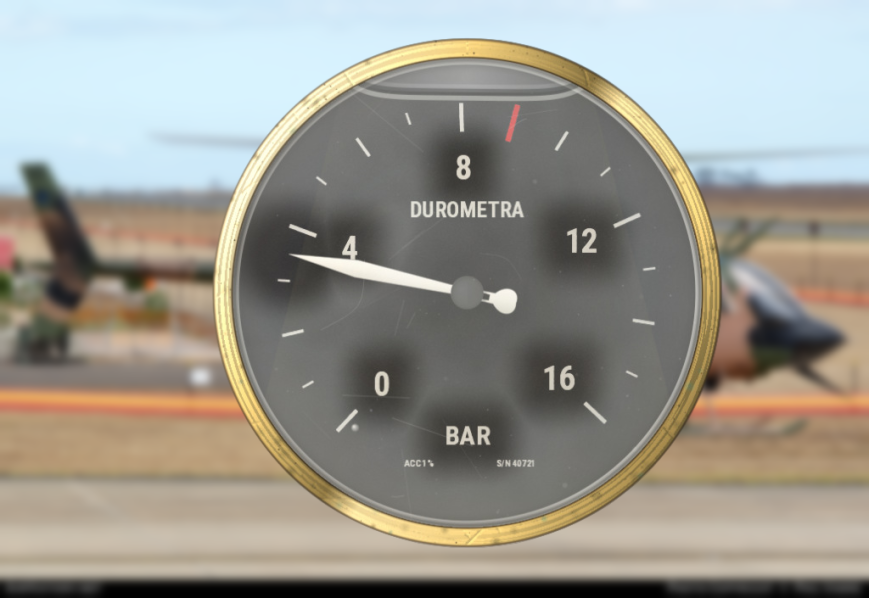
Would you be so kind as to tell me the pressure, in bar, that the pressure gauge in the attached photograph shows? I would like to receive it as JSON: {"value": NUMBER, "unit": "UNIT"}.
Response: {"value": 3.5, "unit": "bar"}
